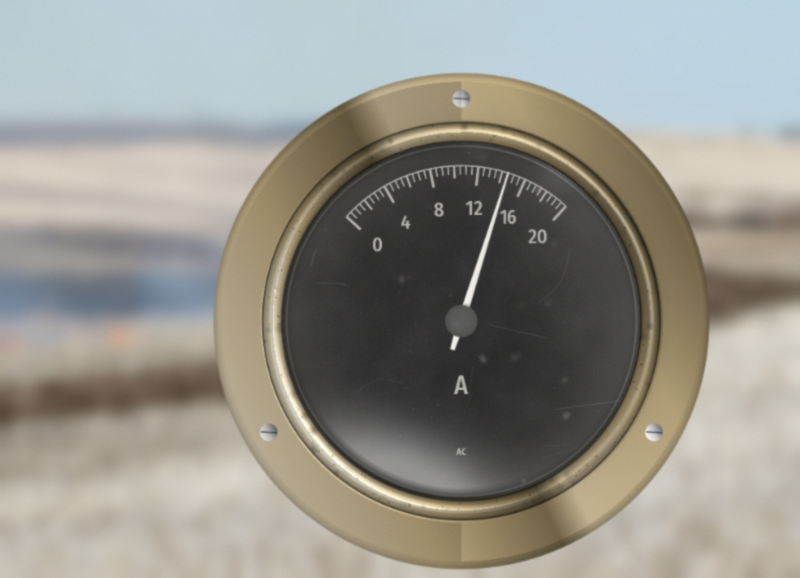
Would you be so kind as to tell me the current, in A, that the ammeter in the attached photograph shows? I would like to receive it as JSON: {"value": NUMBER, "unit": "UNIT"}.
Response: {"value": 14.5, "unit": "A"}
